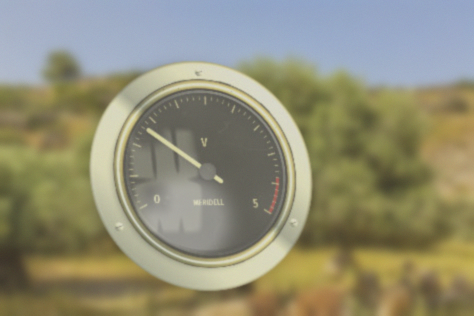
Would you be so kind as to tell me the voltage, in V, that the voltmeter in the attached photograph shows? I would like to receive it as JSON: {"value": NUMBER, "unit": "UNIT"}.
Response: {"value": 1.3, "unit": "V"}
